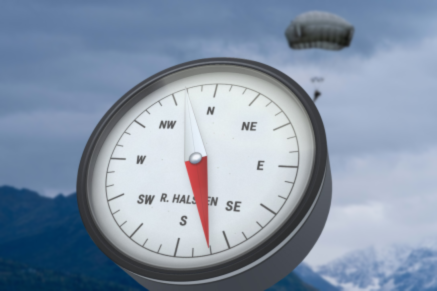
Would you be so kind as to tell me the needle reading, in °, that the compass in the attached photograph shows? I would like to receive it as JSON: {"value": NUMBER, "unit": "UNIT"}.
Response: {"value": 160, "unit": "°"}
